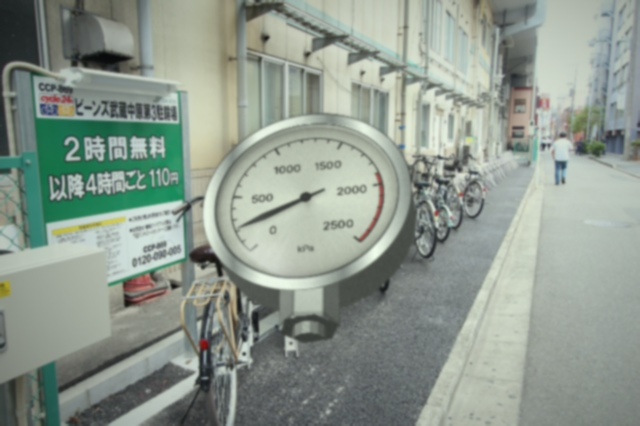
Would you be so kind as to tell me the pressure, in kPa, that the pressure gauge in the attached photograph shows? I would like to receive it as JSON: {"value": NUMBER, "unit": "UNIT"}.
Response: {"value": 200, "unit": "kPa"}
